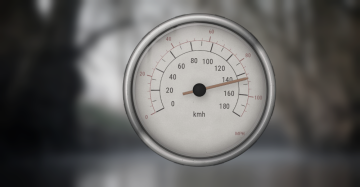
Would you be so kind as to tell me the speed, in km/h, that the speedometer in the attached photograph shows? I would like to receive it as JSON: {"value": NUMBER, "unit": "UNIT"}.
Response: {"value": 145, "unit": "km/h"}
